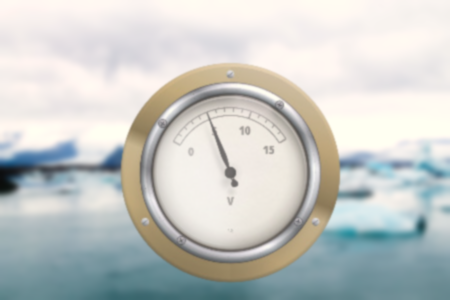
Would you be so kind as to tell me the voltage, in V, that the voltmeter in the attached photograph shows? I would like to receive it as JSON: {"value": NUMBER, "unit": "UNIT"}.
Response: {"value": 5, "unit": "V"}
